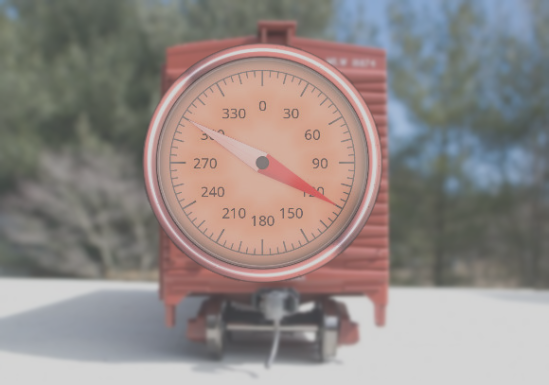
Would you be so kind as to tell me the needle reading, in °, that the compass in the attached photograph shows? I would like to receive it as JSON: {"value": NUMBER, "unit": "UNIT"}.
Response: {"value": 120, "unit": "°"}
